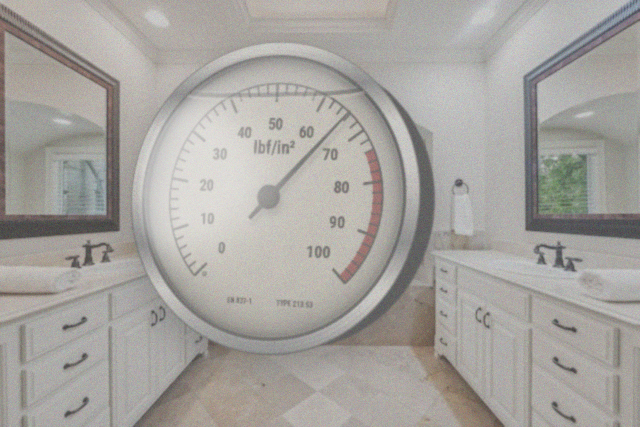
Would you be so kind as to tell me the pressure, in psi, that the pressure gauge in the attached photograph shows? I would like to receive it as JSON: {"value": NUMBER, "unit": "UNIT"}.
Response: {"value": 66, "unit": "psi"}
